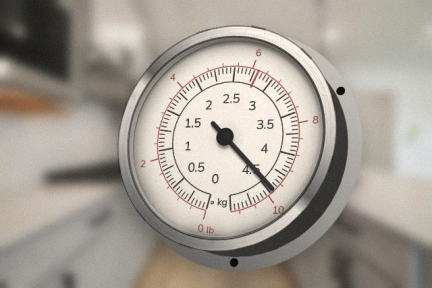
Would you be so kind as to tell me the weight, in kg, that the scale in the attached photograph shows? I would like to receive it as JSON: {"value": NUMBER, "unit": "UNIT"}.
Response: {"value": 4.45, "unit": "kg"}
